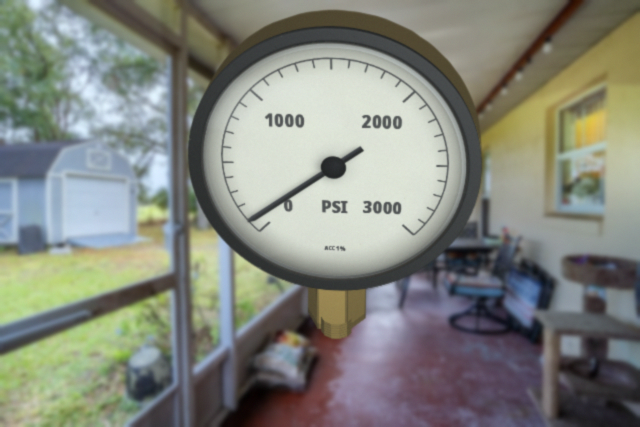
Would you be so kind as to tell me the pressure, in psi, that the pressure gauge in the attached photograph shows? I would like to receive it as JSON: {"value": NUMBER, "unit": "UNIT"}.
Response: {"value": 100, "unit": "psi"}
